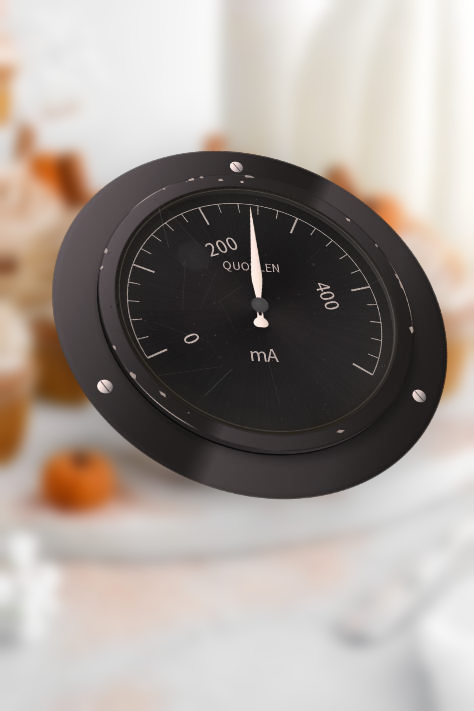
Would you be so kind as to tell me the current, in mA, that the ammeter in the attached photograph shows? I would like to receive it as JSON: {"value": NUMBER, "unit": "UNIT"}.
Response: {"value": 250, "unit": "mA"}
